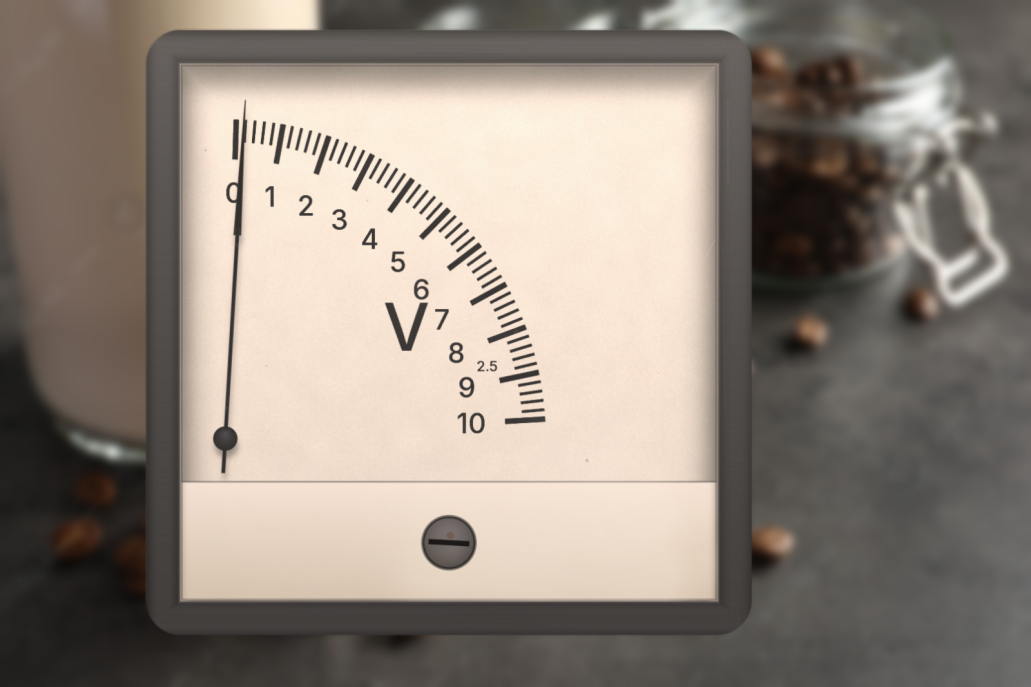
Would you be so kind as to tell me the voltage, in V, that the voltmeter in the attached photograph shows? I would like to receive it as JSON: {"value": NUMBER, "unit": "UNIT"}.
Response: {"value": 0.2, "unit": "V"}
